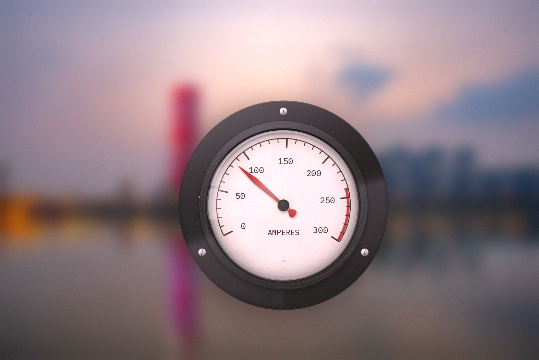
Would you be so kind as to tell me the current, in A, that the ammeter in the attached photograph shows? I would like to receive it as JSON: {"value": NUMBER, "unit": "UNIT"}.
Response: {"value": 85, "unit": "A"}
